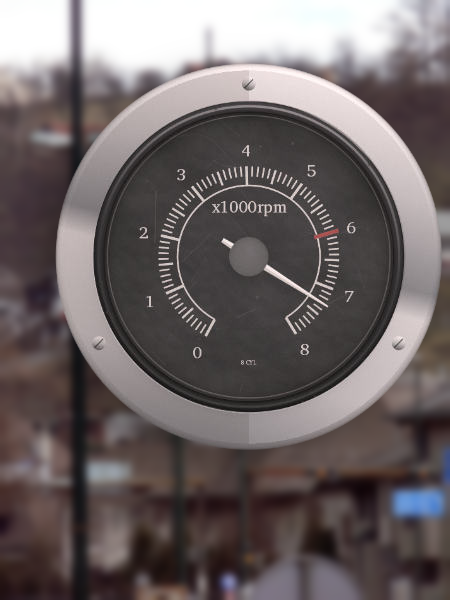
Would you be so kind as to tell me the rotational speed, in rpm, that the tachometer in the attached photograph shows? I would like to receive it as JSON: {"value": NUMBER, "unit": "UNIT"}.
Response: {"value": 7300, "unit": "rpm"}
